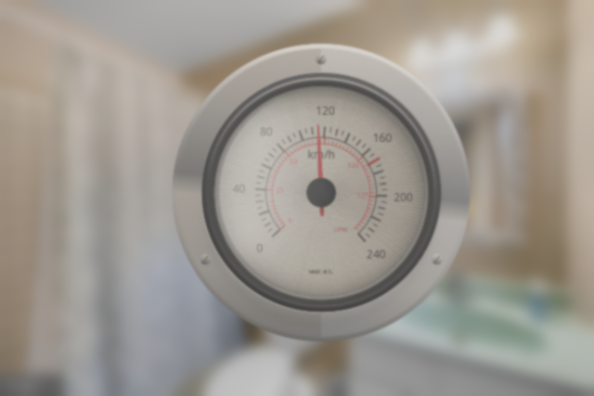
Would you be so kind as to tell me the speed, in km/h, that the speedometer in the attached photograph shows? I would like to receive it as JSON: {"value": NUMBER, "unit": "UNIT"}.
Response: {"value": 115, "unit": "km/h"}
